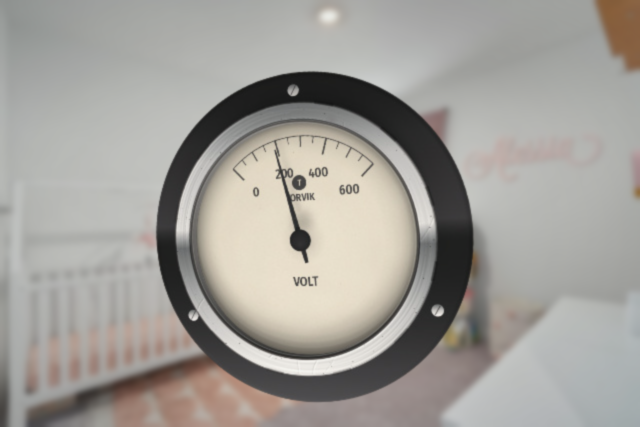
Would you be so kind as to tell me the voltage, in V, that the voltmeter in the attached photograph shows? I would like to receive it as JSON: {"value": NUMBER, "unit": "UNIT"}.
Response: {"value": 200, "unit": "V"}
